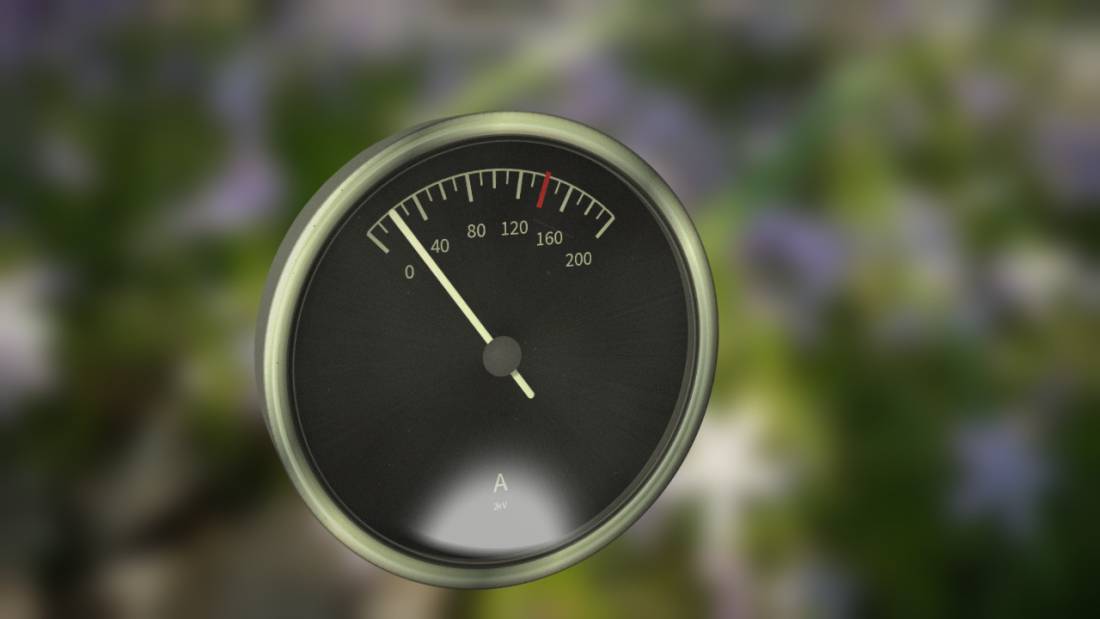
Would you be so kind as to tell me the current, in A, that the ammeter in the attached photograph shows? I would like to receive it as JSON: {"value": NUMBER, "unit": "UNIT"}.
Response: {"value": 20, "unit": "A"}
